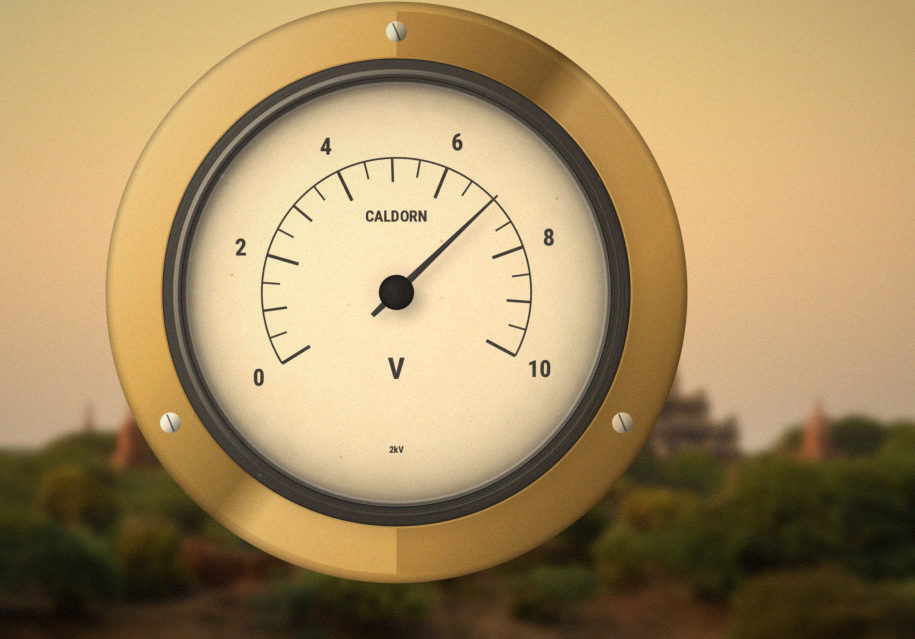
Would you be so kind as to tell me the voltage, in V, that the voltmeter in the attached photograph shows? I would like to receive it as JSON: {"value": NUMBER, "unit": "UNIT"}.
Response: {"value": 7, "unit": "V"}
